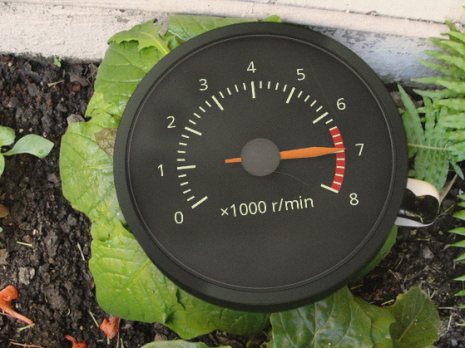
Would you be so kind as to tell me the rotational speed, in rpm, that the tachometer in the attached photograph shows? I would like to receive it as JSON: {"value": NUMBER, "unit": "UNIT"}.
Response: {"value": 7000, "unit": "rpm"}
